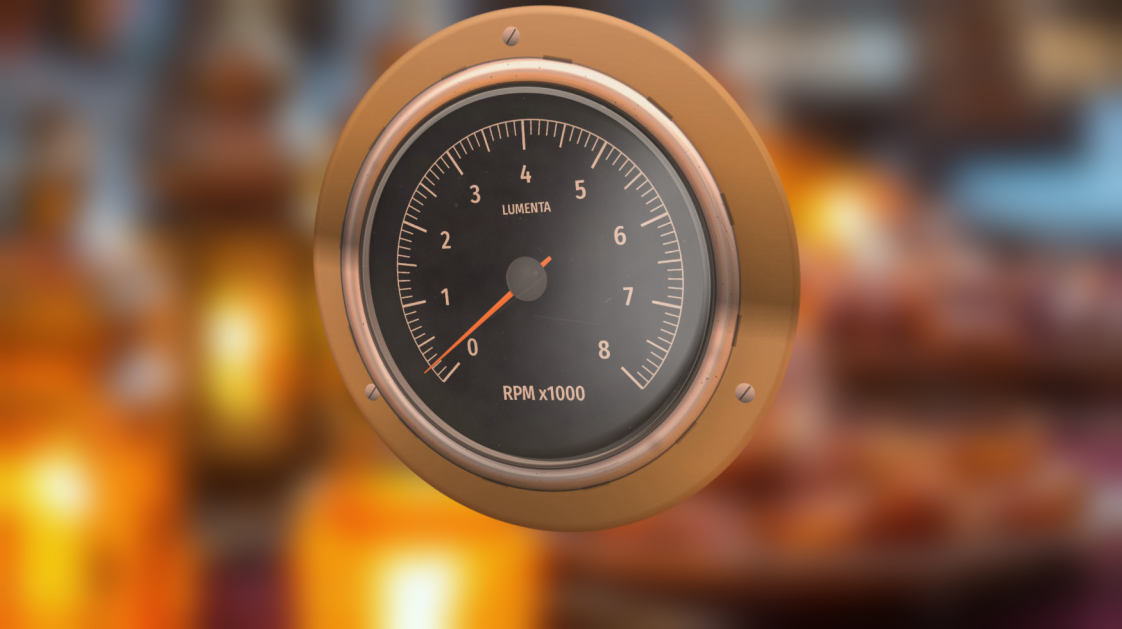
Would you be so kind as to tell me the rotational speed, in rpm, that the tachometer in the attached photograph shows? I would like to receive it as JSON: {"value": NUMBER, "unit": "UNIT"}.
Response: {"value": 200, "unit": "rpm"}
